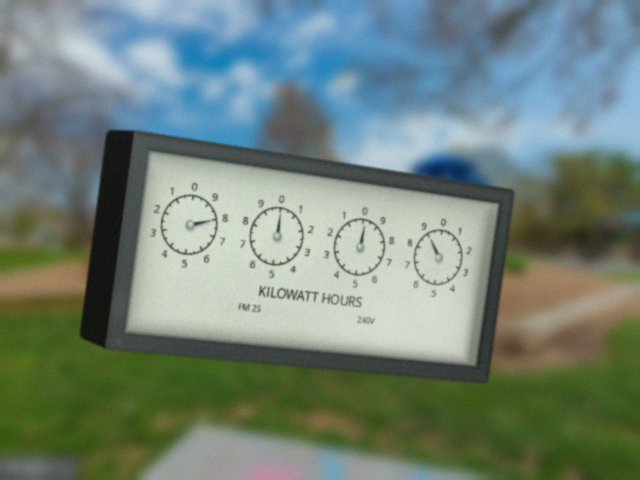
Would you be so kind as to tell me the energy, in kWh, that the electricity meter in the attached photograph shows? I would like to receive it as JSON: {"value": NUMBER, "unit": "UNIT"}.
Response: {"value": 7999, "unit": "kWh"}
